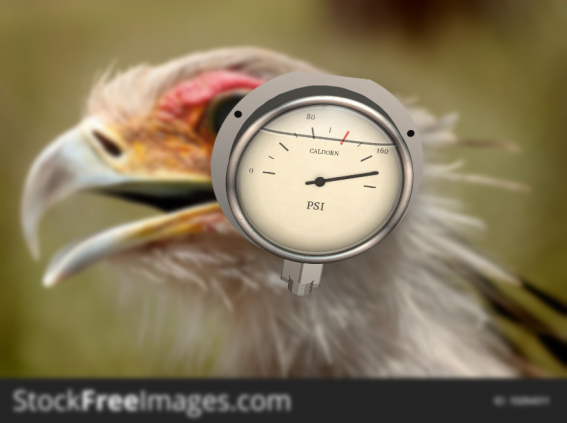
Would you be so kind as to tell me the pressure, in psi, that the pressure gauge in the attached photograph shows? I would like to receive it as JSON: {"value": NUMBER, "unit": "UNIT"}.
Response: {"value": 180, "unit": "psi"}
